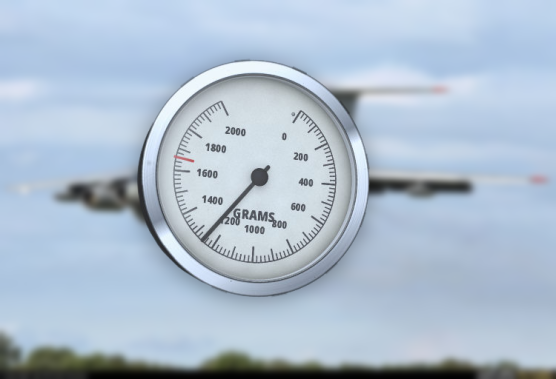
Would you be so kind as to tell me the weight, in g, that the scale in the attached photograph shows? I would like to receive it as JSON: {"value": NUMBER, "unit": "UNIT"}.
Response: {"value": 1260, "unit": "g"}
